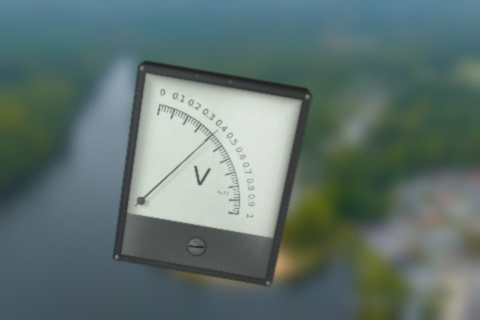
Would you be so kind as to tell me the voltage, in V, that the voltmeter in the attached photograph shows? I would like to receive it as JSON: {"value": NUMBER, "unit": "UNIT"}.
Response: {"value": 0.4, "unit": "V"}
